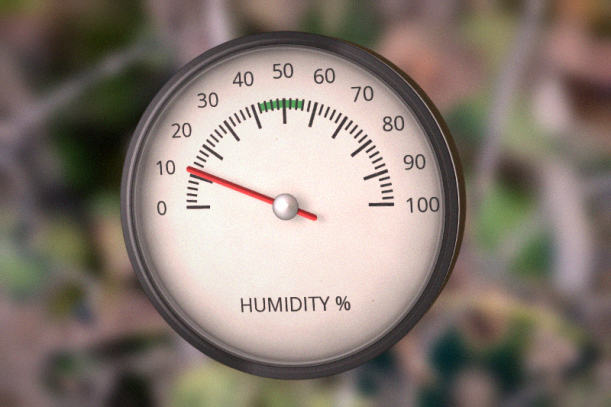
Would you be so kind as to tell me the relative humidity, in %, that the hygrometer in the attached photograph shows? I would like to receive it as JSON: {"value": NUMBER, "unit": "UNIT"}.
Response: {"value": 12, "unit": "%"}
